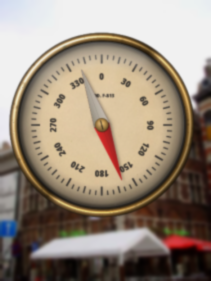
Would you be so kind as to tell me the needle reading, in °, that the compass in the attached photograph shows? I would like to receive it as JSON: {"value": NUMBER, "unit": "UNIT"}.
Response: {"value": 160, "unit": "°"}
